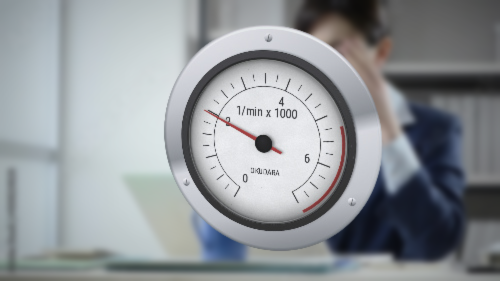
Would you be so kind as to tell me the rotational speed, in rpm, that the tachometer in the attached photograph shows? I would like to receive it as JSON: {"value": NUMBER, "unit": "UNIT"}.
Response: {"value": 2000, "unit": "rpm"}
